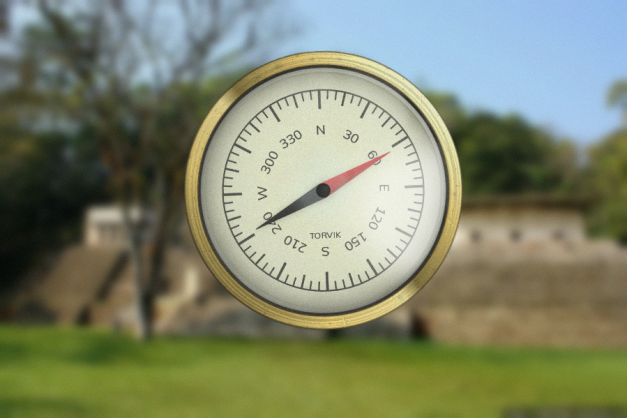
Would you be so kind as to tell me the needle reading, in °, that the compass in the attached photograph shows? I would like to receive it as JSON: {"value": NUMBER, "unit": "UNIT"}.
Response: {"value": 62.5, "unit": "°"}
